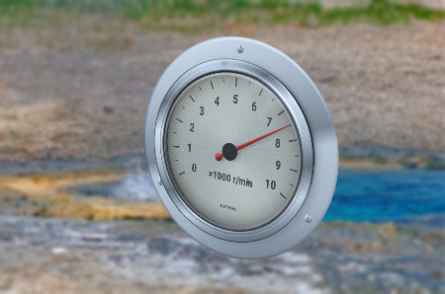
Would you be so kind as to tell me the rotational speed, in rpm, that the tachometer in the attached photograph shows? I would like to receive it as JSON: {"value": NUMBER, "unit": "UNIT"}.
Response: {"value": 7500, "unit": "rpm"}
